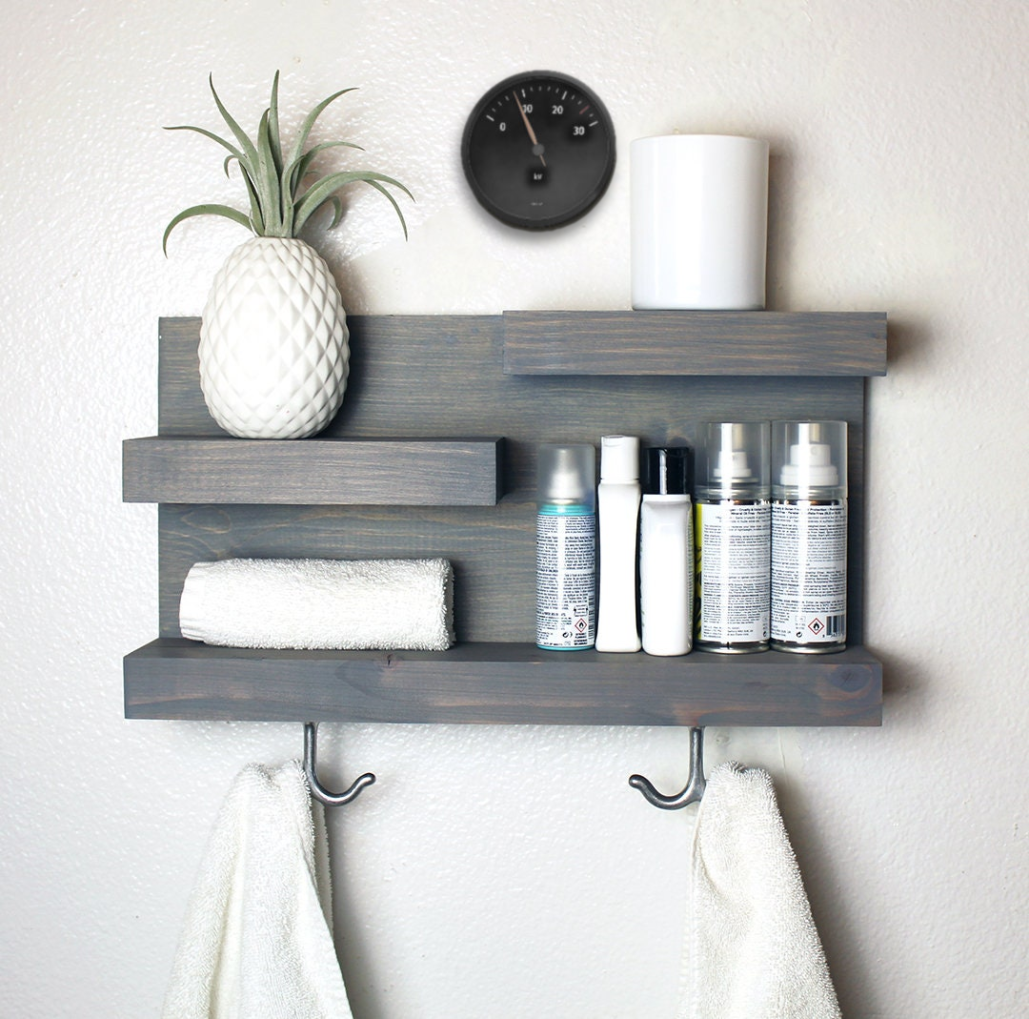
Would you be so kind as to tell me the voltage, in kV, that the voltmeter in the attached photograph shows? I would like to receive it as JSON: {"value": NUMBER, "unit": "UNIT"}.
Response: {"value": 8, "unit": "kV"}
